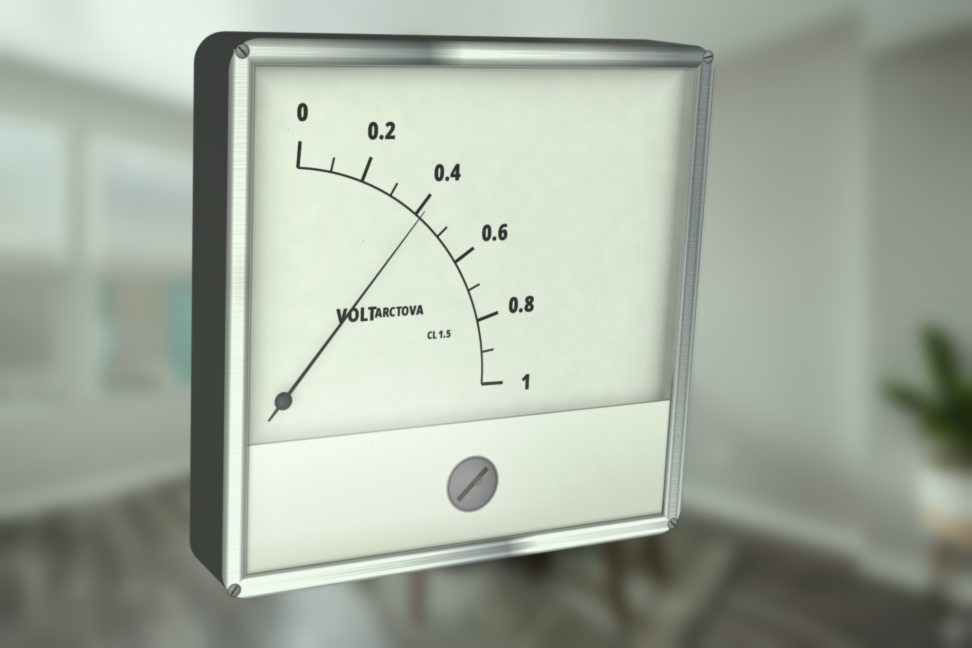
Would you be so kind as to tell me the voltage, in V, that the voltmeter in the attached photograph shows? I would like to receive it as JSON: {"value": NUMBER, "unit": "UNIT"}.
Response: {"value": 0.4, "unit": "V"}
